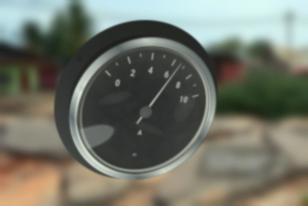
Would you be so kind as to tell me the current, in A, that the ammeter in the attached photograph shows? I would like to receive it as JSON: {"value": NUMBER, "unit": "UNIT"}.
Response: {"value": 6.5, "unit": "A"}
